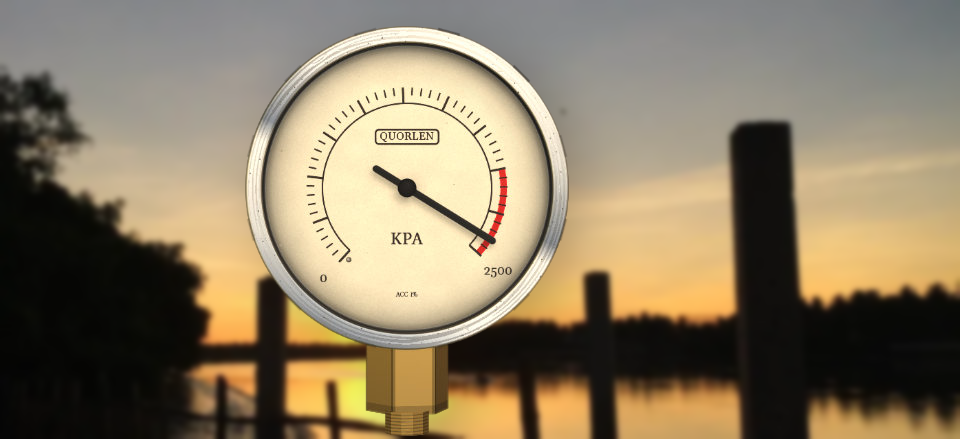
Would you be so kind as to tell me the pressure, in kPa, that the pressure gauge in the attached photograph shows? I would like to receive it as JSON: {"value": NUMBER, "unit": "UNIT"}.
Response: {"value": 2400, "unit": "kPa"}
